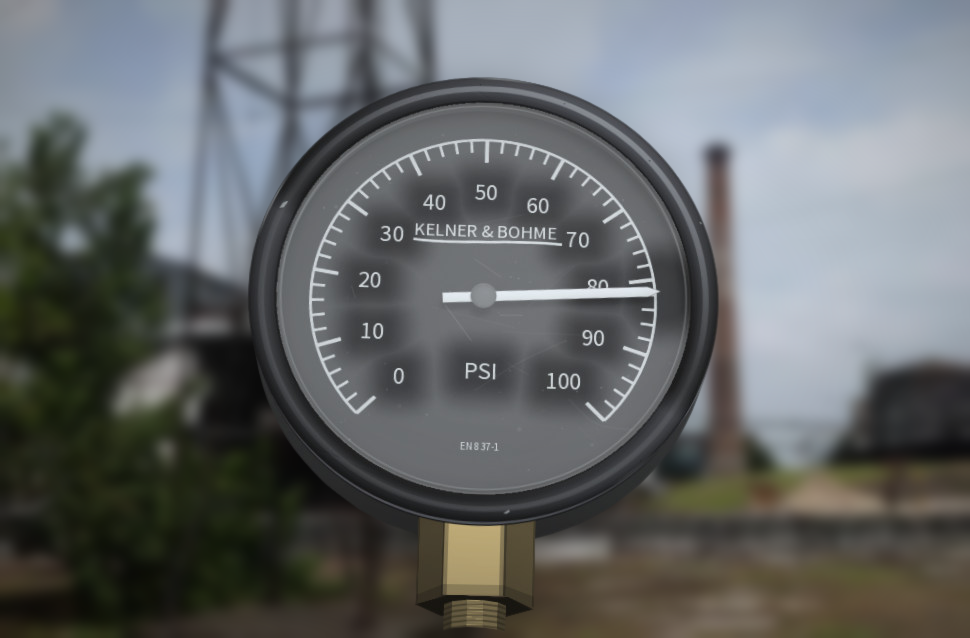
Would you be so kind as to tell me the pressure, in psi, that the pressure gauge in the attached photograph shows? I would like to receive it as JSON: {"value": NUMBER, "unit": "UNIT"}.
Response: {"value": 82, "unit": "psi"}
